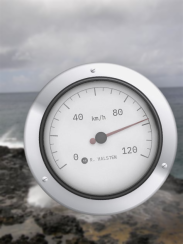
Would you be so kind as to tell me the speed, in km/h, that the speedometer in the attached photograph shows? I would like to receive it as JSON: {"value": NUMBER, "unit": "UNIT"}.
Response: {"value": 97.5, "unit": "km/h"}
